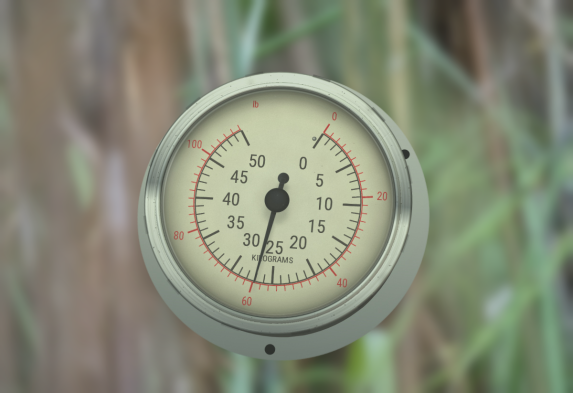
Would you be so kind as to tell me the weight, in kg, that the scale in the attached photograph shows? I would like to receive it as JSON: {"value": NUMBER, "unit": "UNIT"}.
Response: {"value": 27, "unit": "kg"}
